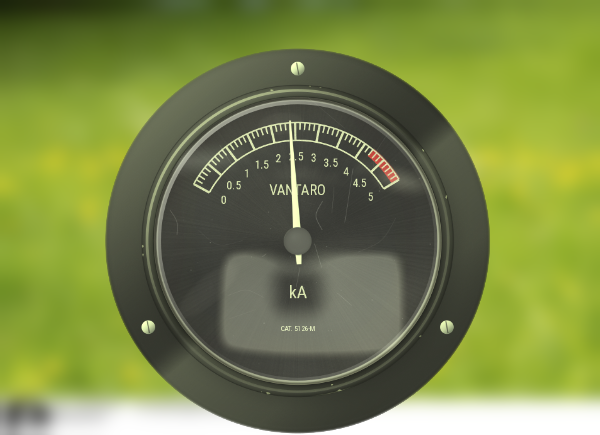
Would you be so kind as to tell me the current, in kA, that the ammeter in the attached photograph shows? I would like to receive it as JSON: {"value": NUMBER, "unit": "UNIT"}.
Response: {"value": 2.4, "unit": "kA"}
